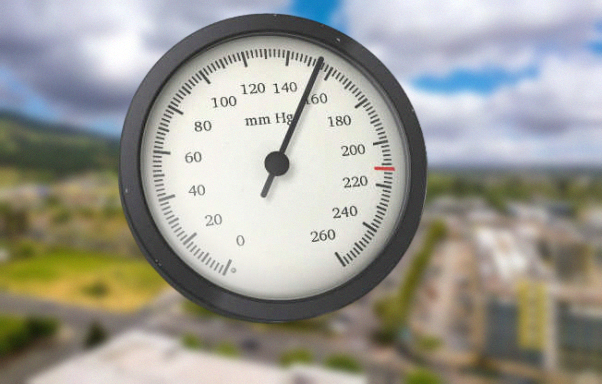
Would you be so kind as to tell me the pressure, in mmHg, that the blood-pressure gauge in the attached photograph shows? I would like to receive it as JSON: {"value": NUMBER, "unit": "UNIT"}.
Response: {"value": 154, "unit": "mmHg"}
